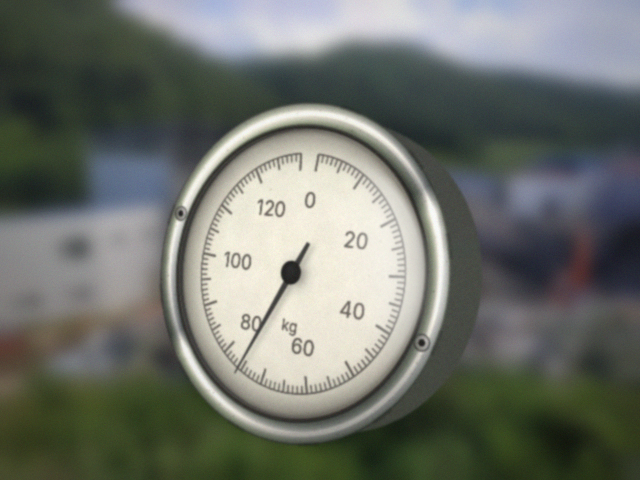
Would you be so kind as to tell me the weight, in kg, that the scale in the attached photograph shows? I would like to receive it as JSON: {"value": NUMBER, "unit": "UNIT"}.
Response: {"value": 75, "unit": "kg"}
